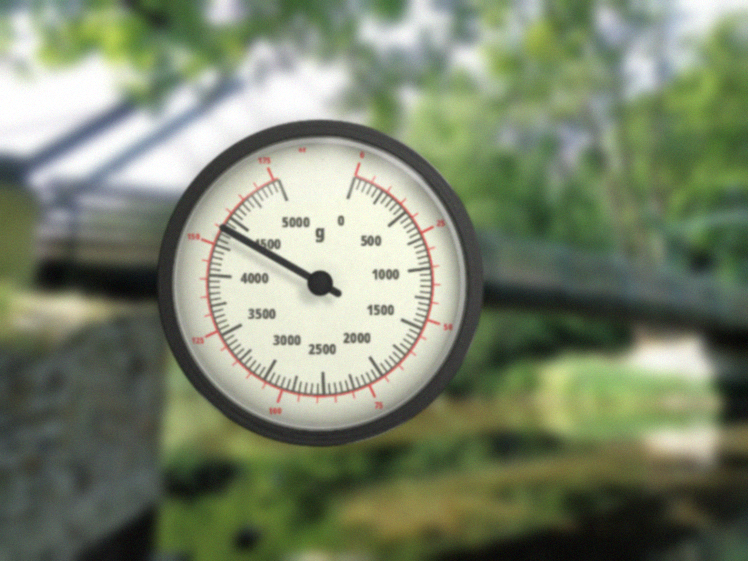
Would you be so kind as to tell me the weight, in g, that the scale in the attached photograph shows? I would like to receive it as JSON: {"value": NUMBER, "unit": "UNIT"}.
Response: {"value": 4400, "unit": "g"}
